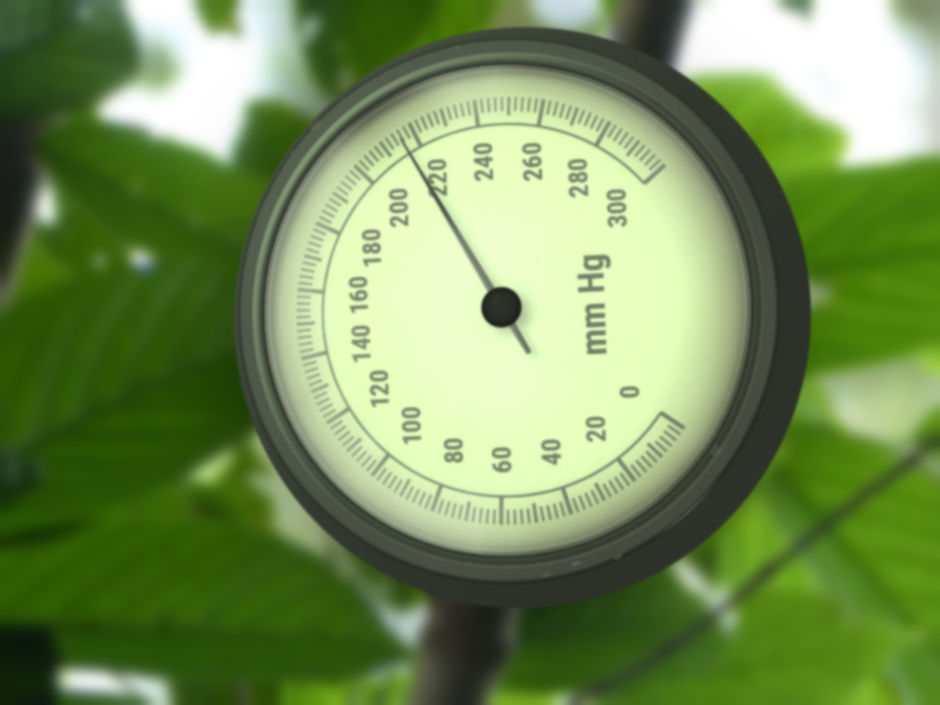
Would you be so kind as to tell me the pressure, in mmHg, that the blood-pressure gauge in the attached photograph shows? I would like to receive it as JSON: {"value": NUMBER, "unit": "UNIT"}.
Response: {"value": 216, "unit": "mmHg"}
